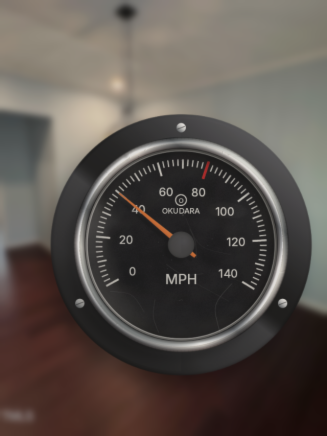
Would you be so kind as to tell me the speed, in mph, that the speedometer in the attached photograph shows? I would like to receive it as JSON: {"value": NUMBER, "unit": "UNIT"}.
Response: {"value": 40, "unit": "mph"}
